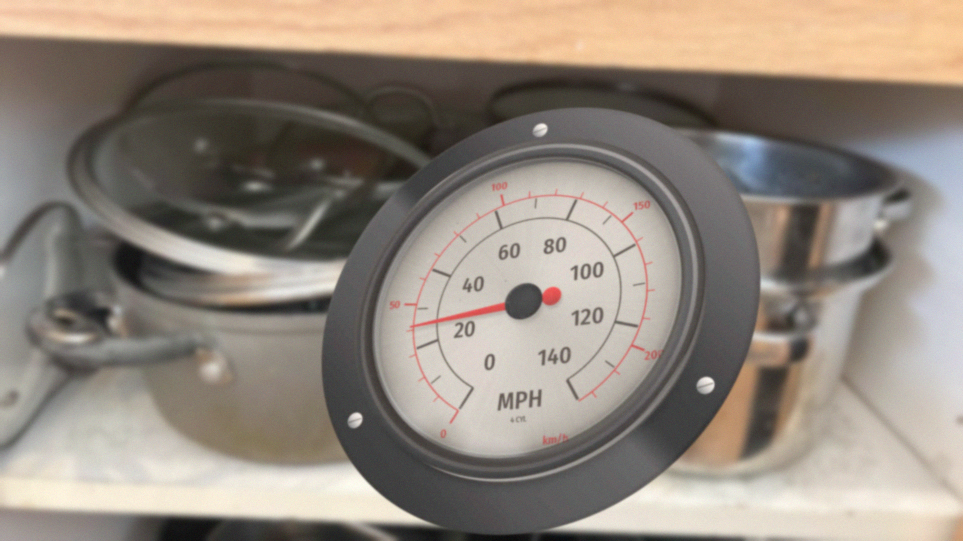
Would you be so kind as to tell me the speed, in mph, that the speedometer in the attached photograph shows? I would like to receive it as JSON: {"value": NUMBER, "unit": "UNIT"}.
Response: {"value": 25, "unit": "mph"}
